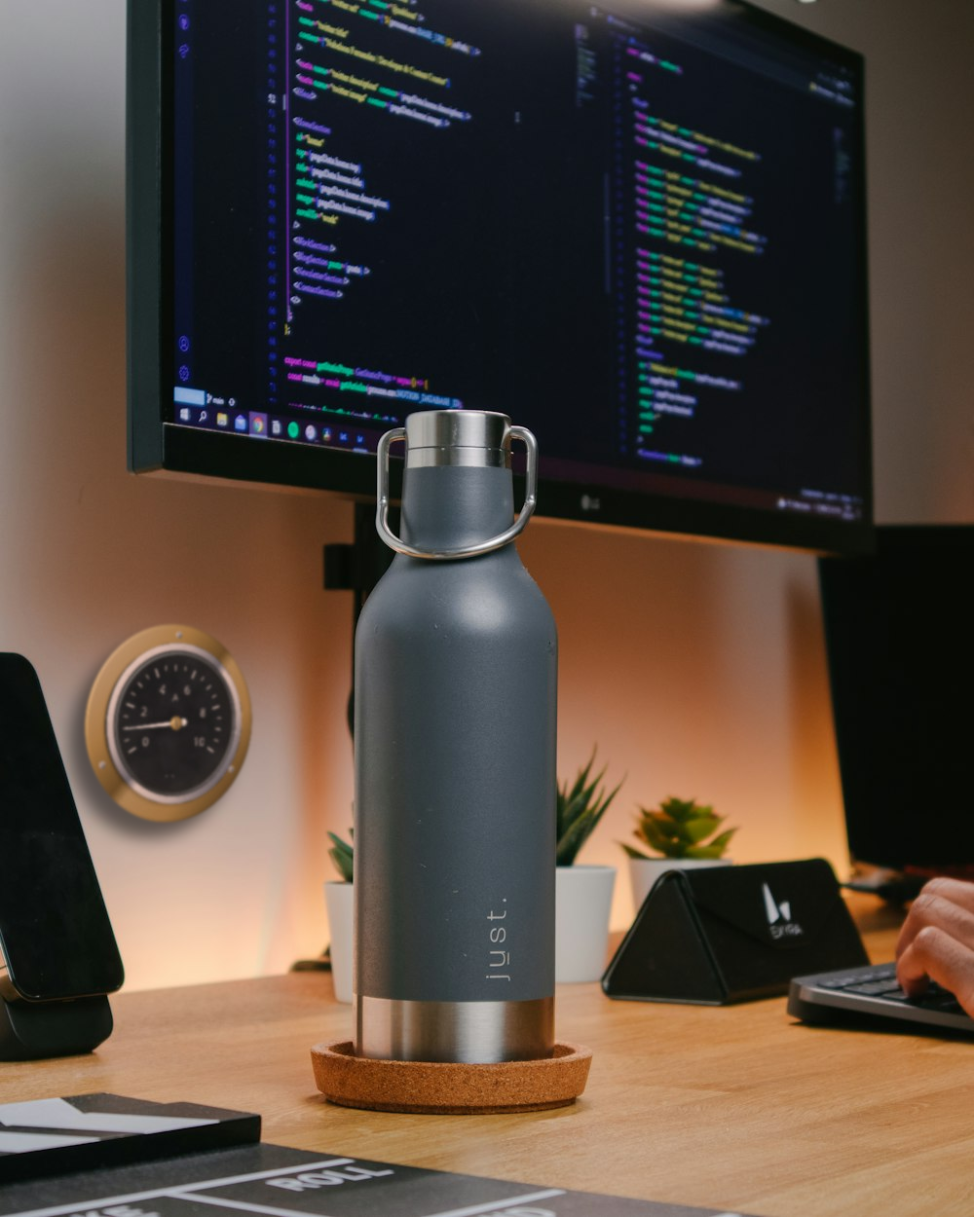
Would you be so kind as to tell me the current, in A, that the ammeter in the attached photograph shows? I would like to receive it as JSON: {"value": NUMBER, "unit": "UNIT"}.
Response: {"value": 1, "unit": "A"}
